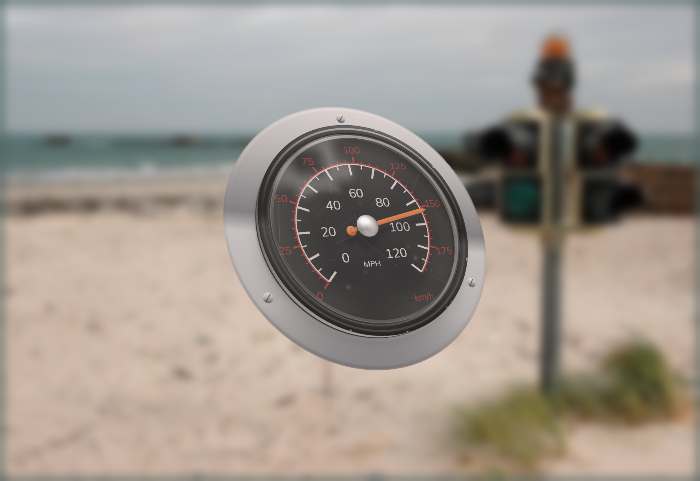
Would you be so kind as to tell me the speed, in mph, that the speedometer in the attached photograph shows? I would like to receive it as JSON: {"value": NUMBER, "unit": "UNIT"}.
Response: {"value": 95, "unit": "mph"}
